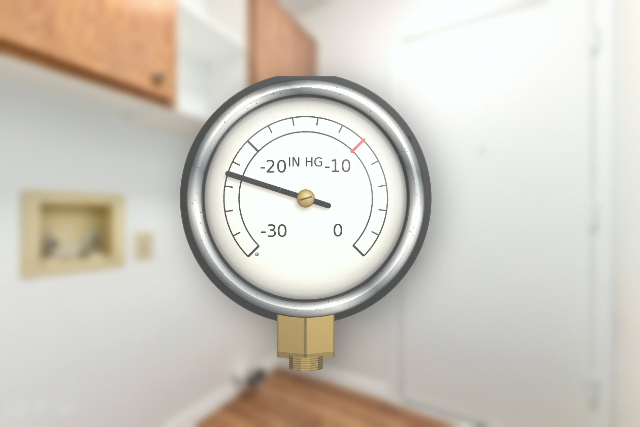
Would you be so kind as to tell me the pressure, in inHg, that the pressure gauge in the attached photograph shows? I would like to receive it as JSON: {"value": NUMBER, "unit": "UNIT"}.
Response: {"value": -23, "unit": "inHg"}
